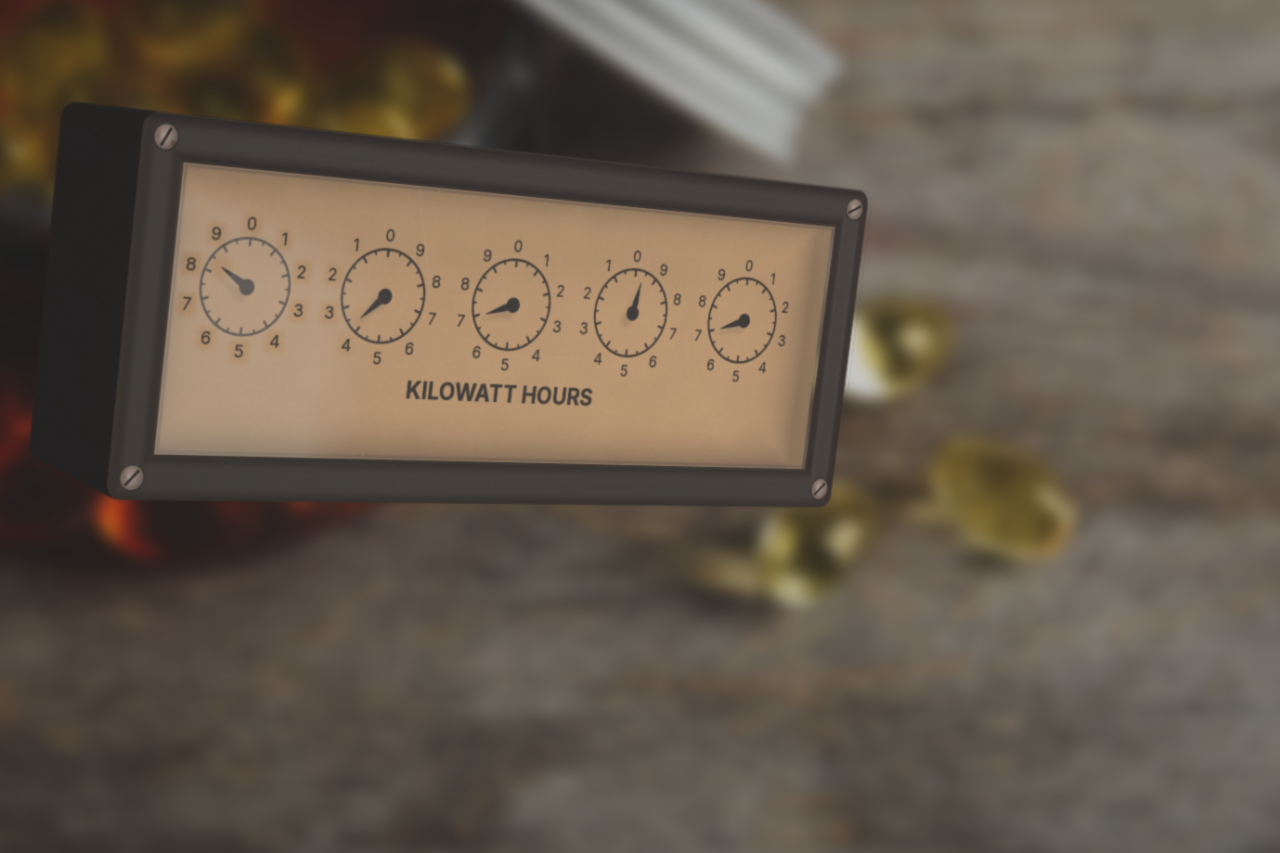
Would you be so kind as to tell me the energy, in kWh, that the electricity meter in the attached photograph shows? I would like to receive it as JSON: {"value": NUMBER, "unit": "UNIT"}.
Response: {"value": 83697, "unit": "kWh"}
